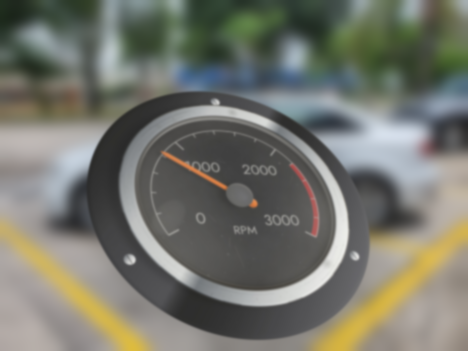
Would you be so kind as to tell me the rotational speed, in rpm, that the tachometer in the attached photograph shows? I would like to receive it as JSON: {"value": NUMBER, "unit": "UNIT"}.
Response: {"value": 800, "unit": "rpm"}
